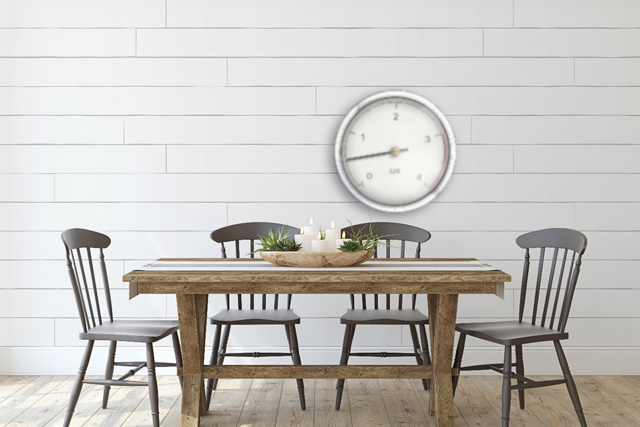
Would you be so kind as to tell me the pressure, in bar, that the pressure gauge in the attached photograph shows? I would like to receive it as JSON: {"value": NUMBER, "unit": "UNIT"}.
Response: {"value": 0.5, "unit": "bar"}
